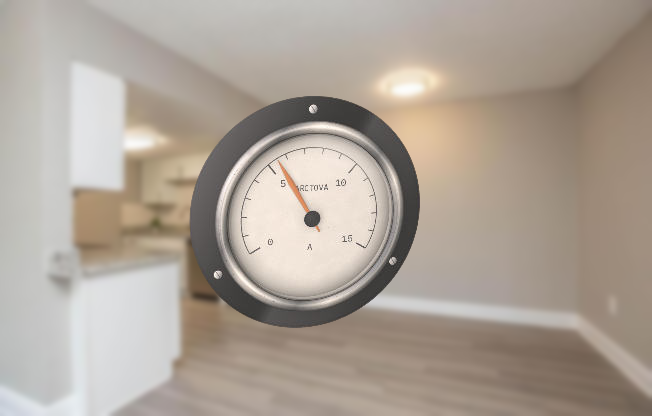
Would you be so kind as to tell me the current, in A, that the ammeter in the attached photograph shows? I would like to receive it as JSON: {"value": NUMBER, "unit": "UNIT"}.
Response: {"value": 5.5, "unit": "A"}
